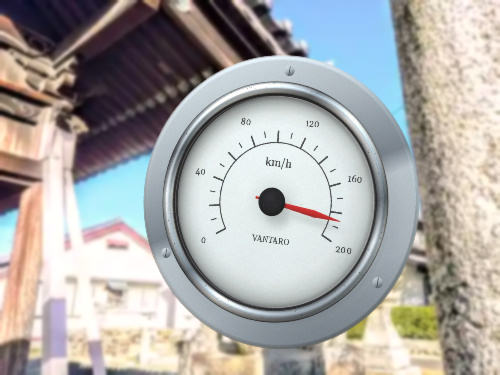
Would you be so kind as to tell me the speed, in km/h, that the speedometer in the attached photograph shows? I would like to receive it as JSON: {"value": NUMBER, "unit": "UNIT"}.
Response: {"value": 185, "unit": "km/h"}
